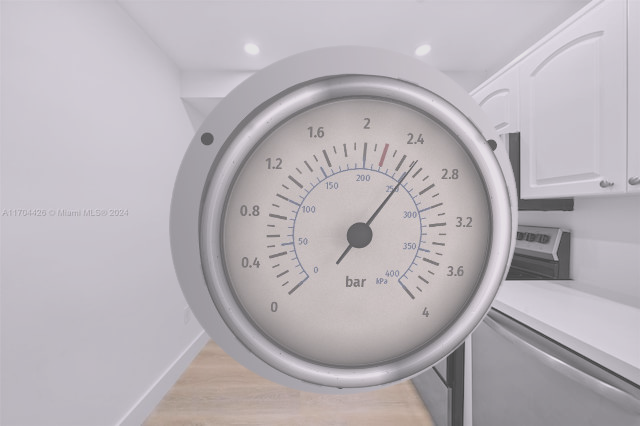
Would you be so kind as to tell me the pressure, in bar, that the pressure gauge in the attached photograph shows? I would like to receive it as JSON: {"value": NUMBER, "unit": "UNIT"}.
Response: {"value": 2.5, "unit": "bar"}
